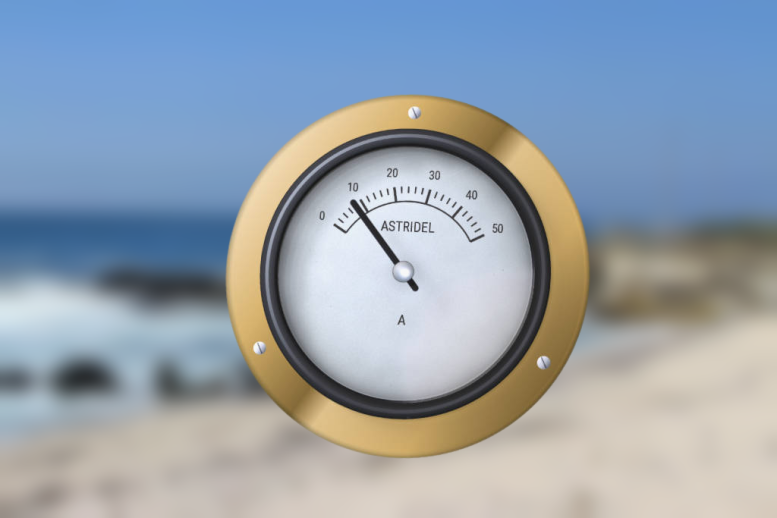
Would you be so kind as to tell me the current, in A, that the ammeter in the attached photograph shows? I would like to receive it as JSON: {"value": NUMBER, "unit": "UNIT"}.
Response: {"value": 8, "unit": "A"}
